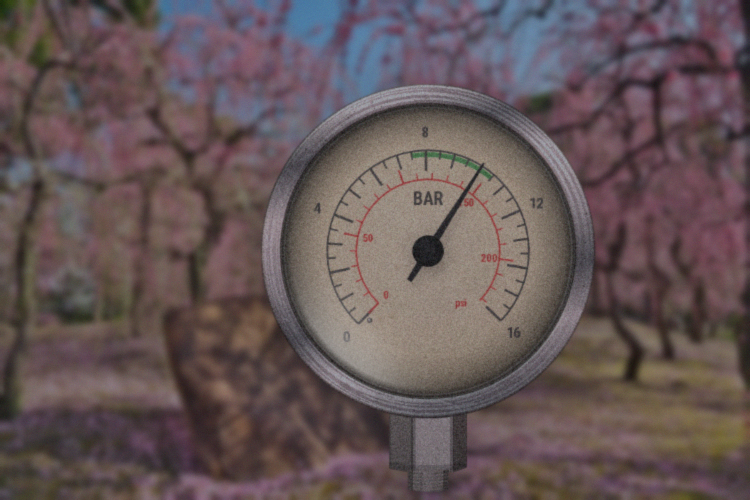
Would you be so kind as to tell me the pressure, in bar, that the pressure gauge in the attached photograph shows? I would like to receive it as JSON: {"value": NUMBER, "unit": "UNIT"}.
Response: {"value": 10, "unit": "bar"}
